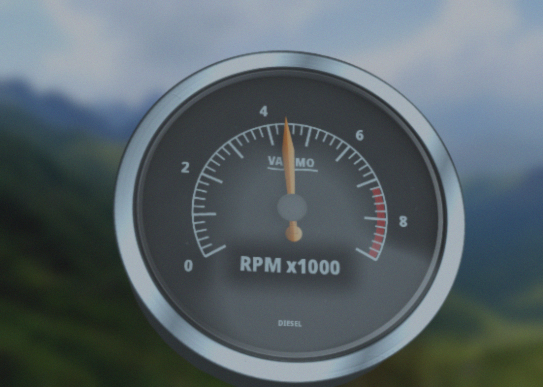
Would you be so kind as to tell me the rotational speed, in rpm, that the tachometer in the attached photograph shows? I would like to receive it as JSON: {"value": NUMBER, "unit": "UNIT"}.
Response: {"value": 4400, "unit": "rpm"}
